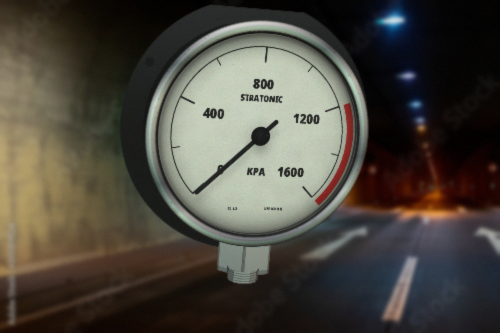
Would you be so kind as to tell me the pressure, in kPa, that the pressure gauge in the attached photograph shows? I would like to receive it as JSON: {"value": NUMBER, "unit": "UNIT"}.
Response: {"value": 0, "unit": "kPa"}
